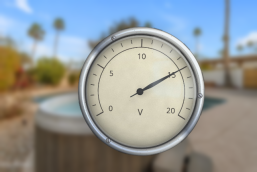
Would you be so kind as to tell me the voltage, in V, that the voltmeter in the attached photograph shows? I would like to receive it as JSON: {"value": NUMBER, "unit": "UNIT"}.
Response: {"value": 15, "unit": "V"}
